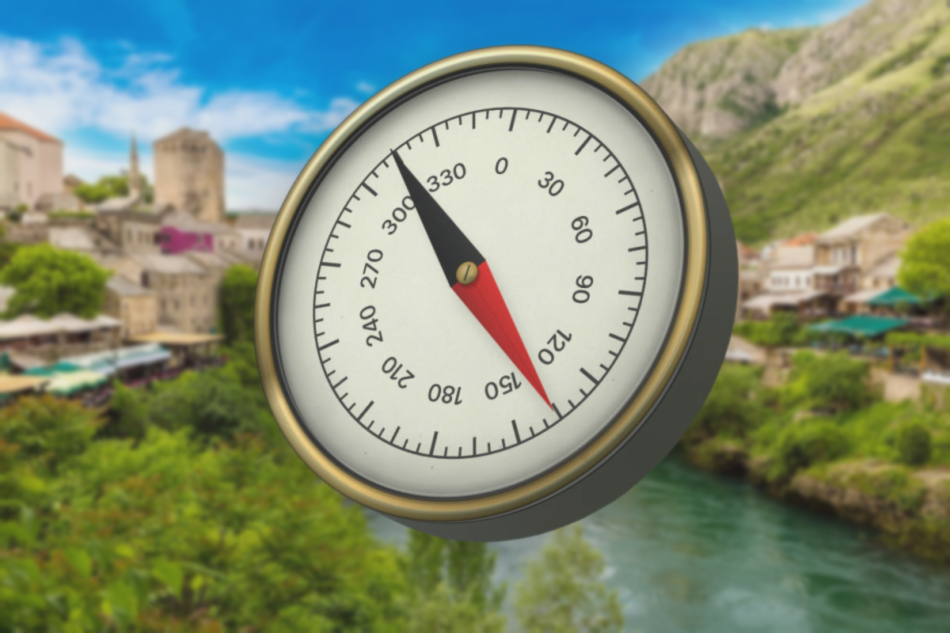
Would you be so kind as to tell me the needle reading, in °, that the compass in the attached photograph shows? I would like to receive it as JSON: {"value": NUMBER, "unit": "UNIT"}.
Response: {"value": 135, "unit": "°"}
